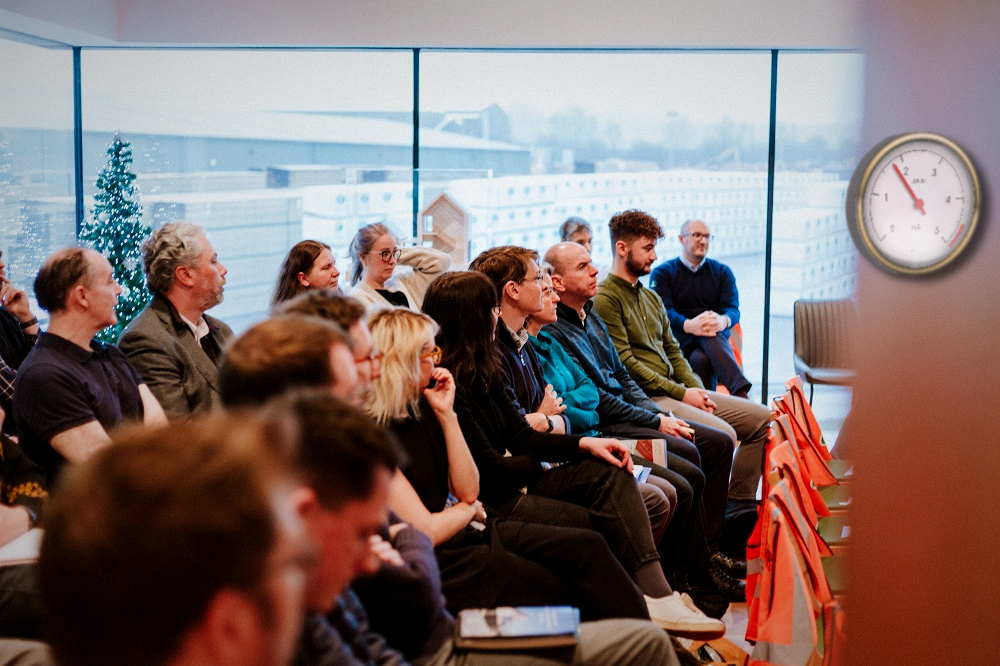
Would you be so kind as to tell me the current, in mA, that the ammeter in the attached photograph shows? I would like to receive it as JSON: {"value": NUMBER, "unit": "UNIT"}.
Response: {"value": 1.75, "unit": "mA"}
